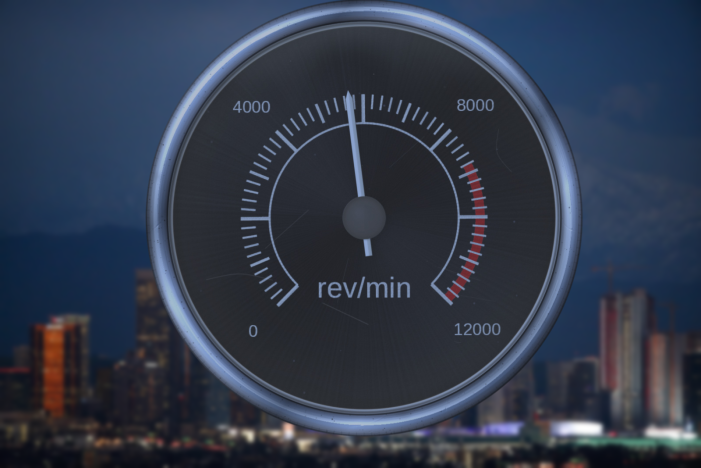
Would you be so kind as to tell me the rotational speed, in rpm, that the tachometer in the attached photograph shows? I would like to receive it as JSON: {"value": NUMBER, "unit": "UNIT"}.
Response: {"value": 5700, "unit": "rpm"}
